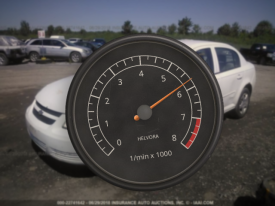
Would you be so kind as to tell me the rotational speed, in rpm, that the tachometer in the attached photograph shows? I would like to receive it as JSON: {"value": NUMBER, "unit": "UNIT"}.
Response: {"value": 5750, "unit": "rpm"}
